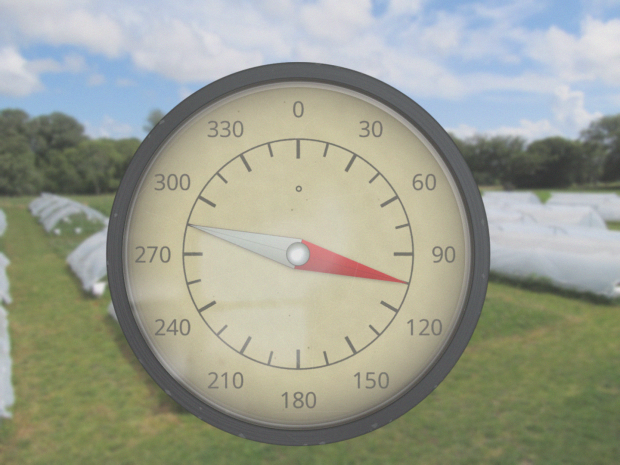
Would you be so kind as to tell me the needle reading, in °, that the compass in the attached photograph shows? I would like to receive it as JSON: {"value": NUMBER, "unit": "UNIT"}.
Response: {"value": 105, "unit": "°"}
